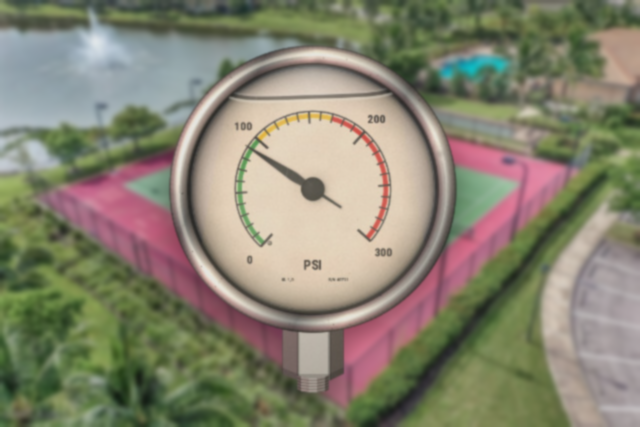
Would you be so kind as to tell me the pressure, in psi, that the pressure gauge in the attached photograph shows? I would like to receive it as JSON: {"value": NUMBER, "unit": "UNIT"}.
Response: {"value": 90, "unit": "psi"}
